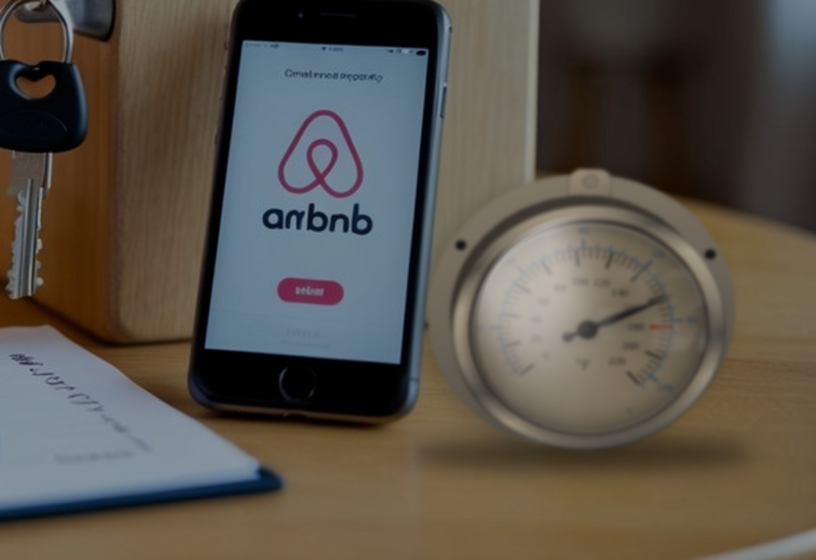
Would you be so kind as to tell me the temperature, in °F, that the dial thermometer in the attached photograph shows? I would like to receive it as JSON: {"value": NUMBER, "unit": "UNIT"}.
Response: {"value": 160, "unit": "°F"}
